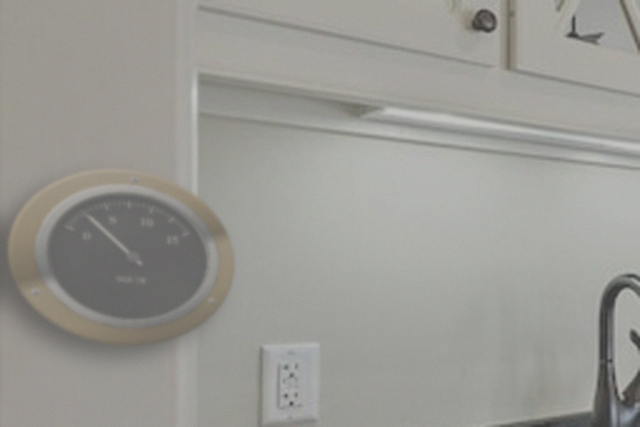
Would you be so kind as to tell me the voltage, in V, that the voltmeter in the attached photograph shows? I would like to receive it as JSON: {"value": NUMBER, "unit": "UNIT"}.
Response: {"value": 2.5, "unit": "V"}
